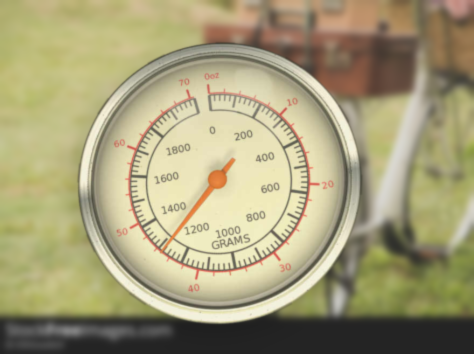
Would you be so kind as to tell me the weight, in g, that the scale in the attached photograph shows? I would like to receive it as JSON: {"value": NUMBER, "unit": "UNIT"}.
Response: {"value": 1280, "unit": "g"}
